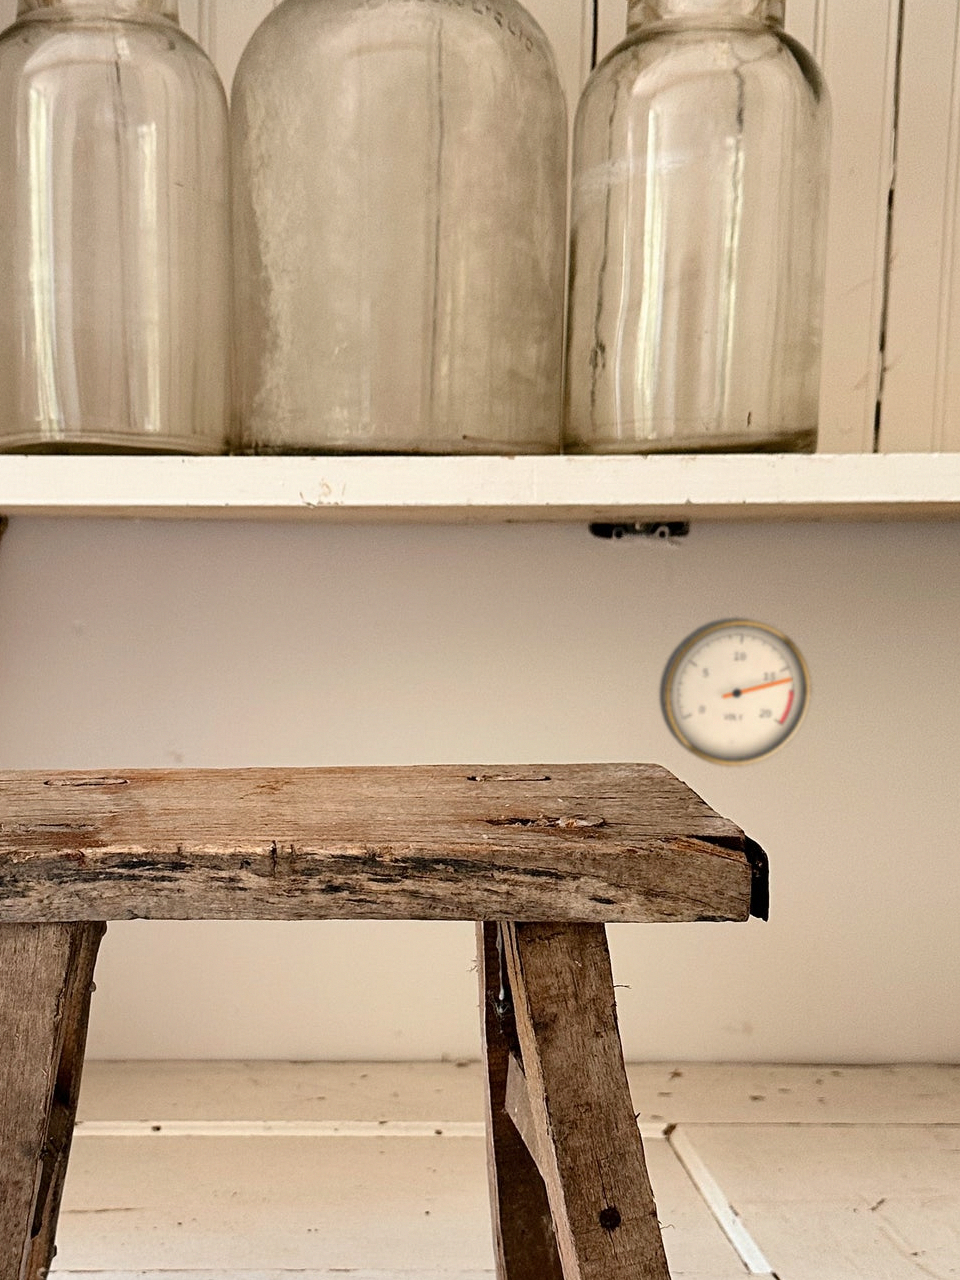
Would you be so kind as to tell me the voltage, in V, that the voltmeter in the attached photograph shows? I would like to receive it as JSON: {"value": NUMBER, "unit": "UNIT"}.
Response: {"value": 16, "unit": "V"}
